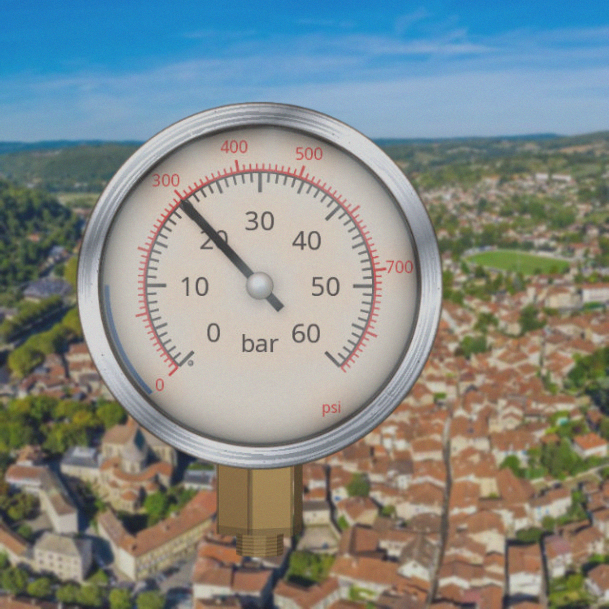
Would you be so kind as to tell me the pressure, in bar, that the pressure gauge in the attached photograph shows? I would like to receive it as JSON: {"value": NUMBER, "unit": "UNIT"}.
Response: {"value": 20.5, "unit": "bar"}
